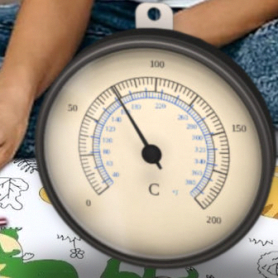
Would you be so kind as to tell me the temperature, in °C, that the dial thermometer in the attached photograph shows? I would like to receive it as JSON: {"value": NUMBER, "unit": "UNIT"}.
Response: {"value": 75, "unit": "°C"}
